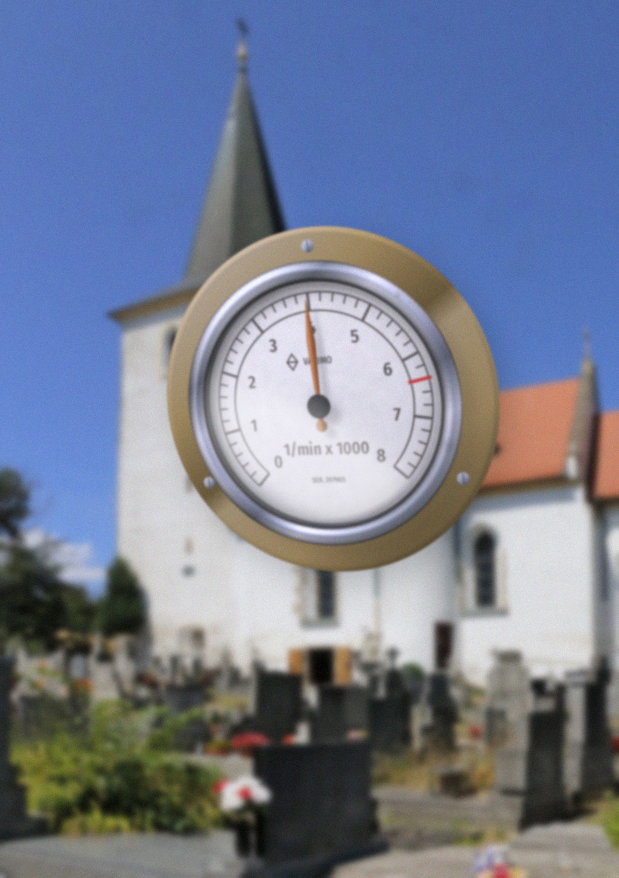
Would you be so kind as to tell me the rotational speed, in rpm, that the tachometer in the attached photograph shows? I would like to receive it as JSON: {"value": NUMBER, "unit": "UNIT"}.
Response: {"value": 4000, "unit": "rpm"}
